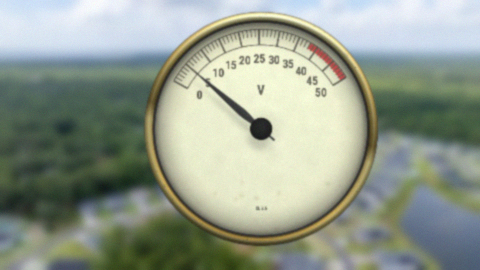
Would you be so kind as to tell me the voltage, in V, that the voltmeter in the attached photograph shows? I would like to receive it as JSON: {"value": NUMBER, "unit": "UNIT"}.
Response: {"value": 5, "unit": "V"}
